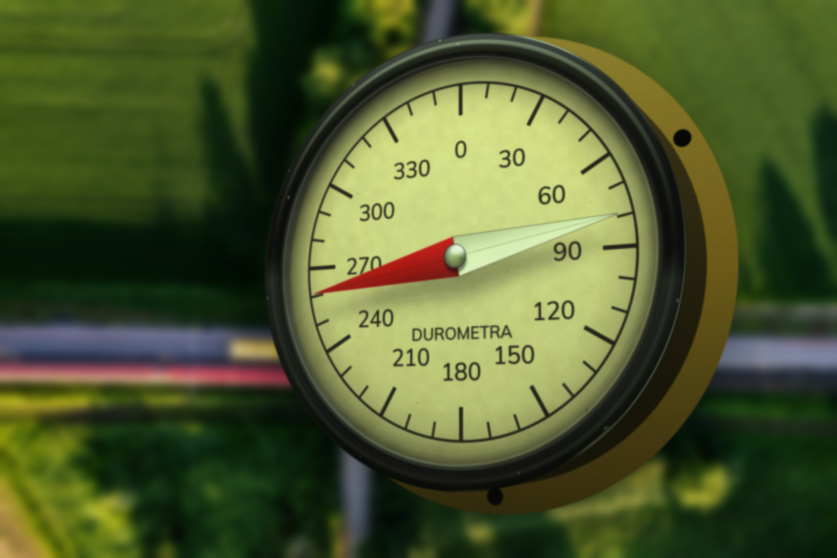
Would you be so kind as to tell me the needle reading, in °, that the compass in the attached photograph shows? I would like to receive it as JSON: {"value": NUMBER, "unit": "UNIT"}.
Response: {"value": 260, "unit": "°"}
